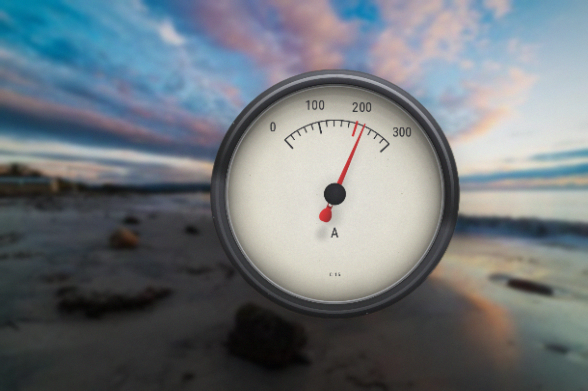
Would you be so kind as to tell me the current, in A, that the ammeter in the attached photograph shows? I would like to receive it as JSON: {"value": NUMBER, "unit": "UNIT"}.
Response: {"value": 220, "unit": "A"}
